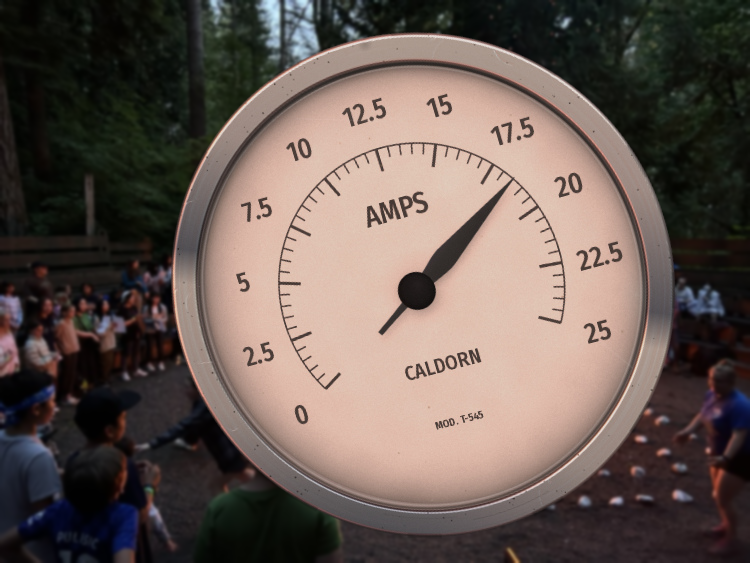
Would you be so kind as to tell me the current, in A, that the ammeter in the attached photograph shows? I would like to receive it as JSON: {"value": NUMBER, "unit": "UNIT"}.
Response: {"value": 18.5, "unit": "A"}
